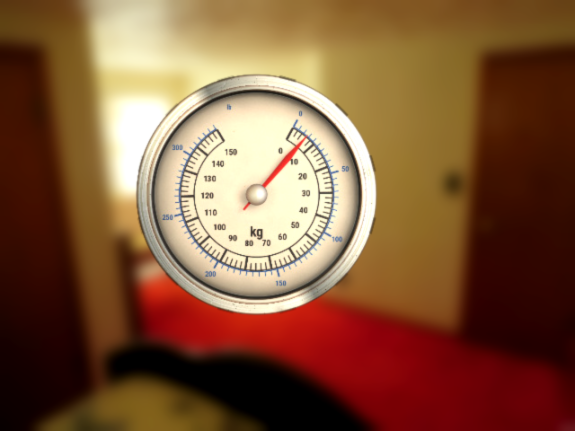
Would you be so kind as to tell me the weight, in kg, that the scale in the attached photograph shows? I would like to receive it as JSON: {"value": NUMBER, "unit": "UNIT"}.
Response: {"value": 6, "unit": "kg"}
